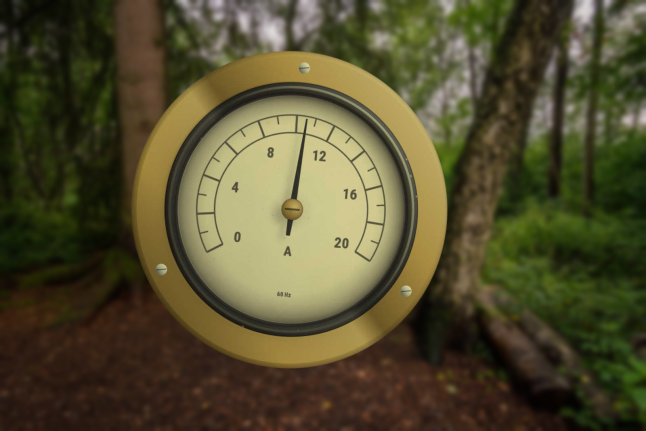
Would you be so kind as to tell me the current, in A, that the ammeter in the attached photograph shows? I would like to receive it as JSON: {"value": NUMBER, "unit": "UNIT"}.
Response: {"value": 10.5, "unit": "A"}
